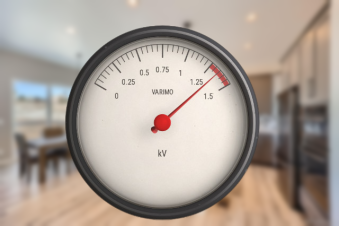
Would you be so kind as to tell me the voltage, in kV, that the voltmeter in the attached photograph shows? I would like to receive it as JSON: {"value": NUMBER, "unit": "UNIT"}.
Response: {"value": 1.35, "unit": "kV"}
